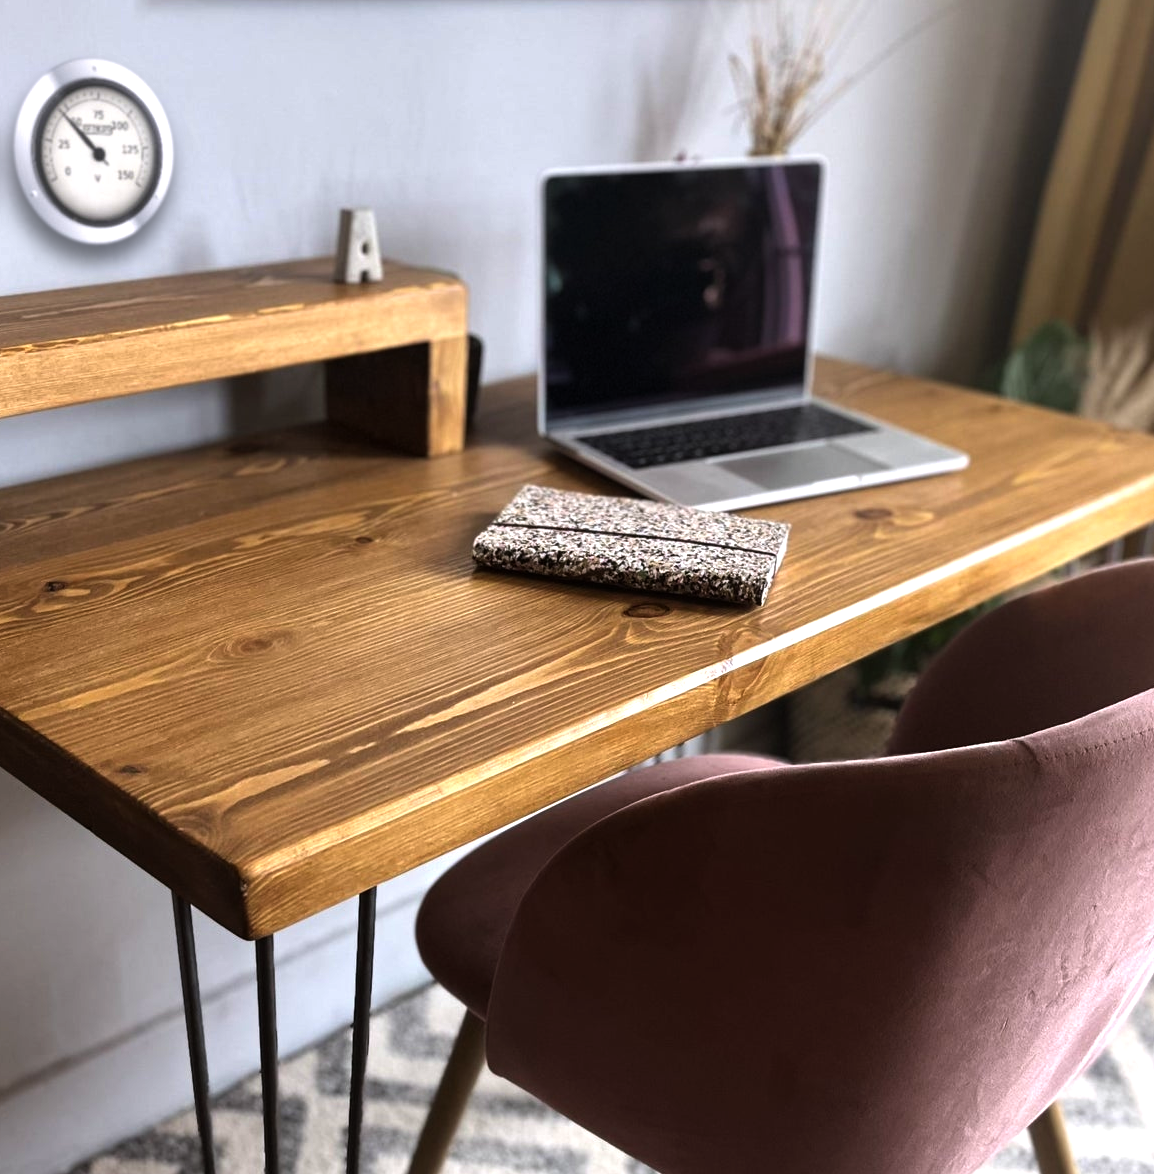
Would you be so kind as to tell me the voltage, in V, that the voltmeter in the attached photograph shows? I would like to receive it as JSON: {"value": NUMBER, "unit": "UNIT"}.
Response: {"value": 45, "unit": "V"}
